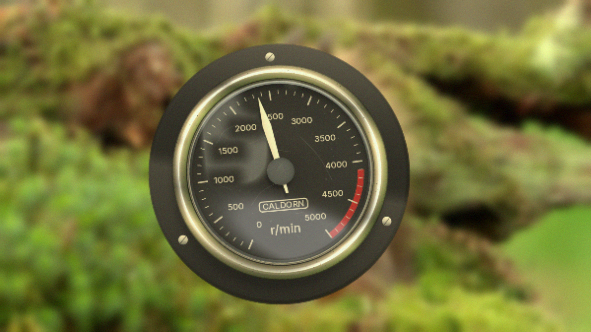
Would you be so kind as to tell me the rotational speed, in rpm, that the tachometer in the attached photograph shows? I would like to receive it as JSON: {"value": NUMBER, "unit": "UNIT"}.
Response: {"value": 2350, "unit": "rpm"}
